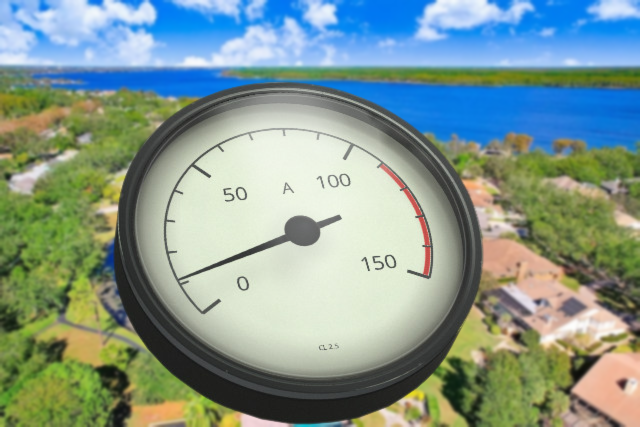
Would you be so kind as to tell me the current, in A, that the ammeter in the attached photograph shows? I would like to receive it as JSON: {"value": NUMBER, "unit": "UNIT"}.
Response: {"value": 10, "unit": "A"}
